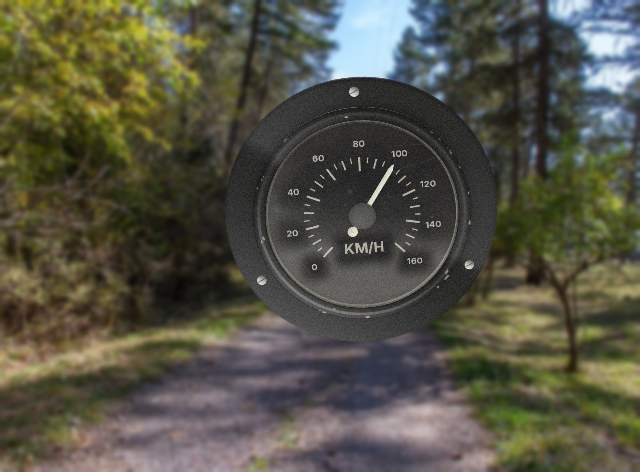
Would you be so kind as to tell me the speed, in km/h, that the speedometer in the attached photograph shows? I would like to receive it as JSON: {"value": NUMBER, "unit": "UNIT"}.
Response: {"value": 100, "unit": "km/h"}
